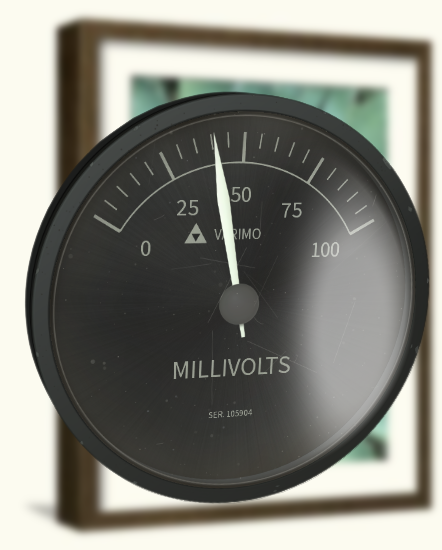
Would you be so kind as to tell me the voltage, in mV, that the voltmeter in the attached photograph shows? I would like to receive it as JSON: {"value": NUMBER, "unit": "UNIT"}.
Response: {"value": 40, "unit": "mV"}
